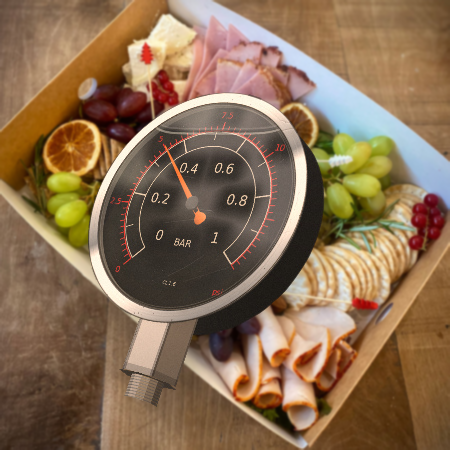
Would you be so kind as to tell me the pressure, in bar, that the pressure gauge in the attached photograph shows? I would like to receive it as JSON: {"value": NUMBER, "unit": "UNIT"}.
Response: {"value": 0.35, "unit": "bar"}
